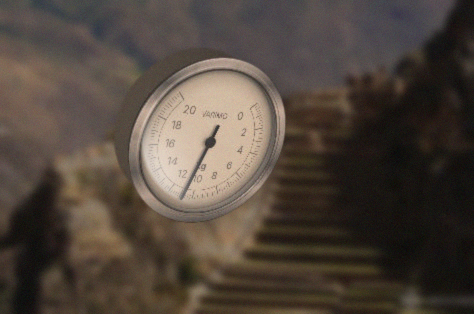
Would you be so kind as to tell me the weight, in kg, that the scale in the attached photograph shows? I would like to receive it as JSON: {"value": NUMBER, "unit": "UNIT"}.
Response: {"value": 11, "unit": "kg"}
